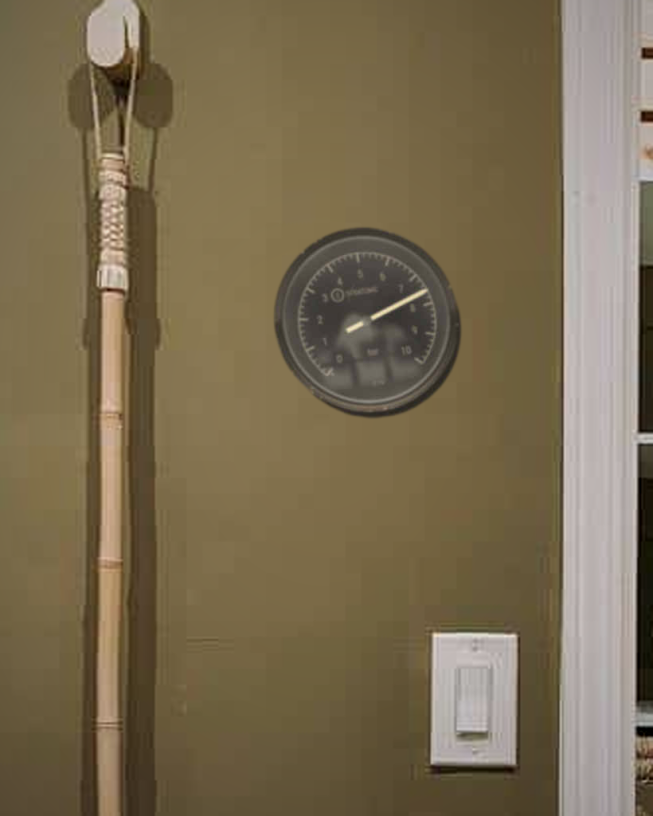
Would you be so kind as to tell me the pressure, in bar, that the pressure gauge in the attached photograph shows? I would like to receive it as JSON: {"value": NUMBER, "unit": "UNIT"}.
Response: {"value": 7.6, "unit": "bar"}
